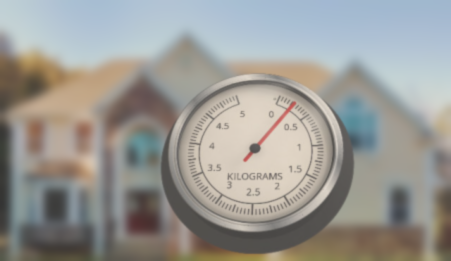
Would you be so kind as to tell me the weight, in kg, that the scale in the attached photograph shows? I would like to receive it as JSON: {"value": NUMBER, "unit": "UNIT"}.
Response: {"value": 0.25, "unit": "kg"}
